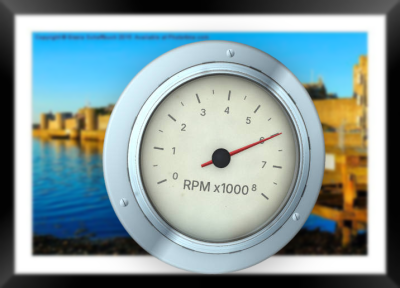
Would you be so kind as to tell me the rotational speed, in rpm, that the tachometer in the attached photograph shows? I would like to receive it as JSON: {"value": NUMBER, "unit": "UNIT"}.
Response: {"value": 6000, "unit": "rpm"}
